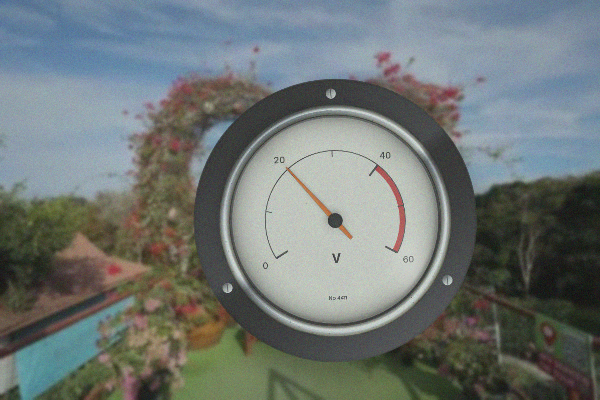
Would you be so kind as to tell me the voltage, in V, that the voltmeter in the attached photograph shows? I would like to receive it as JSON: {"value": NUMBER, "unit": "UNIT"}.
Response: {"value": 20, "unit": "V"}
